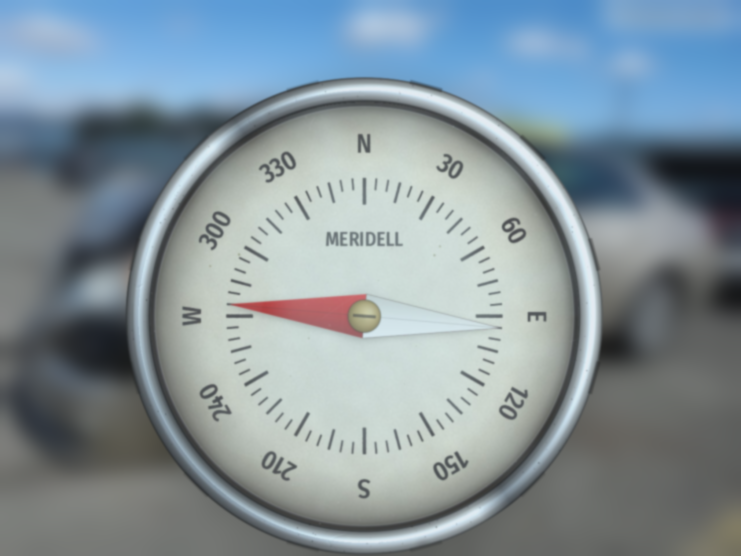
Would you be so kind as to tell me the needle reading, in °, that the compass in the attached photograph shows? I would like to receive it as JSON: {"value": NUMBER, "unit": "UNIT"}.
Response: {"value": 275, "unit": "°"}
